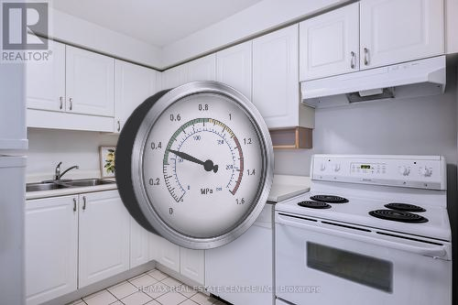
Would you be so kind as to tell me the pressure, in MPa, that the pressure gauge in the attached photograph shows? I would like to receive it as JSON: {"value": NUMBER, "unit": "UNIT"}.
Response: {"value": 0.4, "unit": "MPa"}
